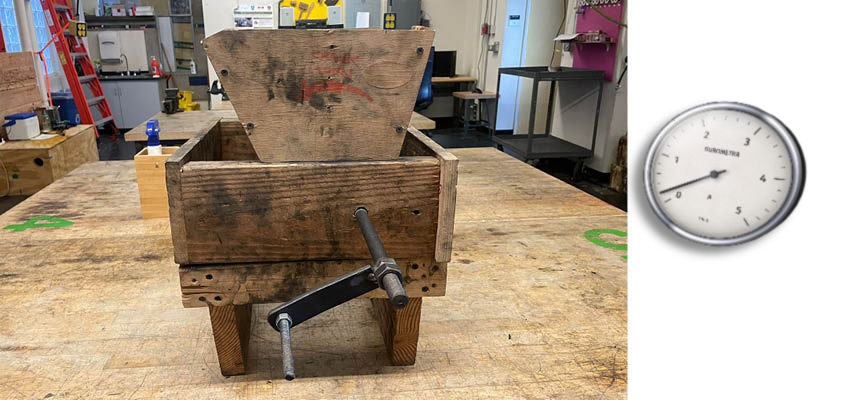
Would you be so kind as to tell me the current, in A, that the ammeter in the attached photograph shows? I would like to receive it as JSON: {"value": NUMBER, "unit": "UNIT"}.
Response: {"value": 0.2, "unit": "A"}
